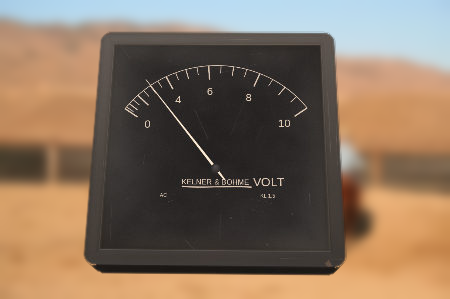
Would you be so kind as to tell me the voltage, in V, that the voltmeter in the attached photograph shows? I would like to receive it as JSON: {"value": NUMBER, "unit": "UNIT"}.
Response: {"value": 3, "unit": "V"}
